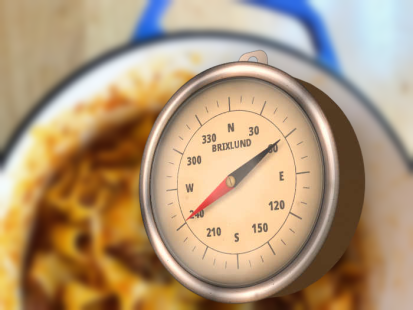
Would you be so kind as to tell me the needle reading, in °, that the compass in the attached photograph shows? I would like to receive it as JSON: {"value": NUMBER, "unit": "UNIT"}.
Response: {"value": 240, "unit": "°"}
